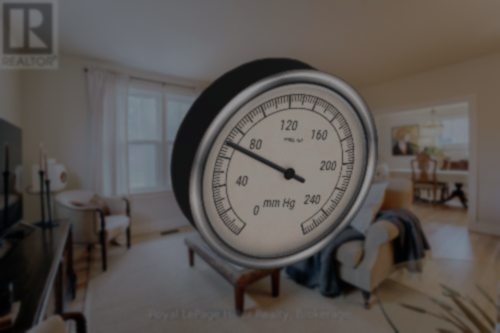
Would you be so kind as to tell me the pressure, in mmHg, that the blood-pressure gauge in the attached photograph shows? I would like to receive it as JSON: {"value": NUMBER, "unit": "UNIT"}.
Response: {"value": 70, "unit": "mmHg"}
